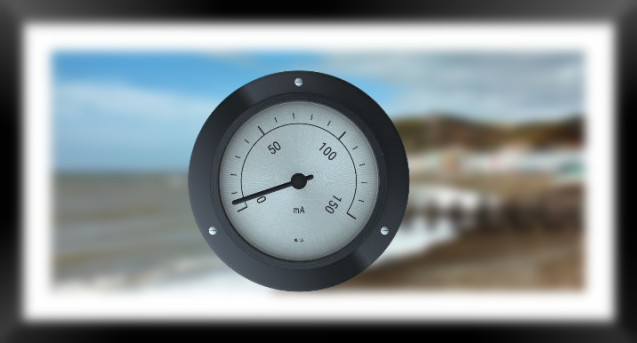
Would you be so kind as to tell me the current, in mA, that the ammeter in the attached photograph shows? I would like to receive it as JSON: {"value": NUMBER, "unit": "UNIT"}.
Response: {"value": 5, "unit": "mA"}
